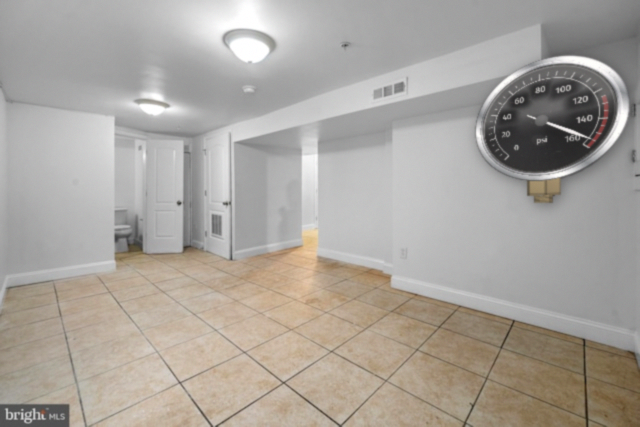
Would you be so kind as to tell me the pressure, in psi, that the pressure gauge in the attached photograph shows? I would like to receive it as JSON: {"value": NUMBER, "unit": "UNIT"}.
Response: {"value": 155, "unit": "psi"}
